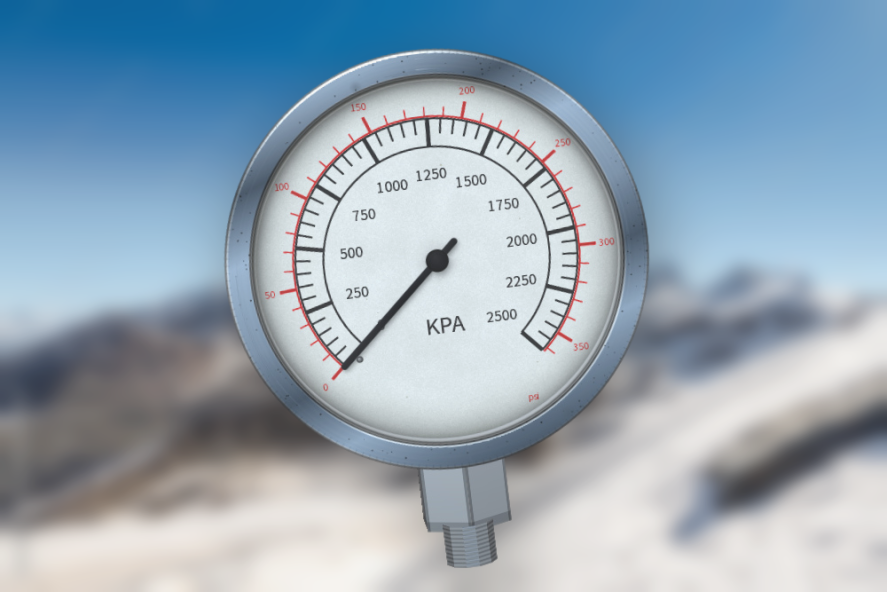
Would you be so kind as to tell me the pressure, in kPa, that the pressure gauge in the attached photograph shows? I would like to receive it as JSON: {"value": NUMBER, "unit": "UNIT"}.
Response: {"value": 0, "unit": "kPa"}
